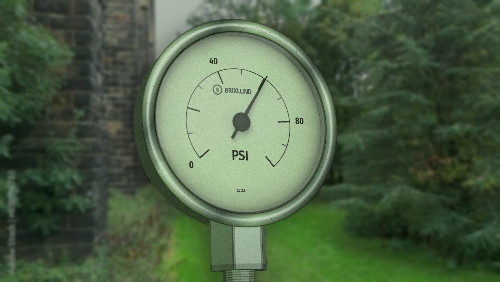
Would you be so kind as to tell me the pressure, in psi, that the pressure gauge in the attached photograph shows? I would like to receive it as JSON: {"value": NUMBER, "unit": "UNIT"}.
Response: {"value": 60, "unit": "psi"}
